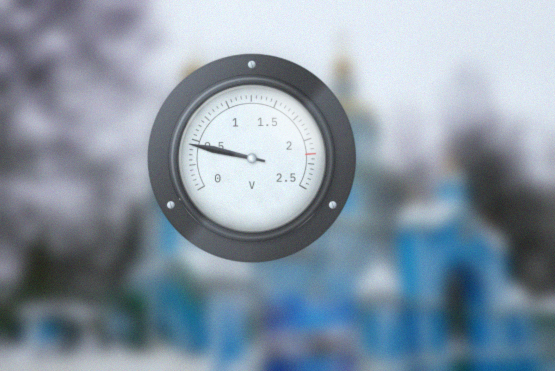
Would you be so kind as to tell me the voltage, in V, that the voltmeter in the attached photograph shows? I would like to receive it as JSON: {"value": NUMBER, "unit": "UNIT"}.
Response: {"value": 0.45, "unit": "V"}
